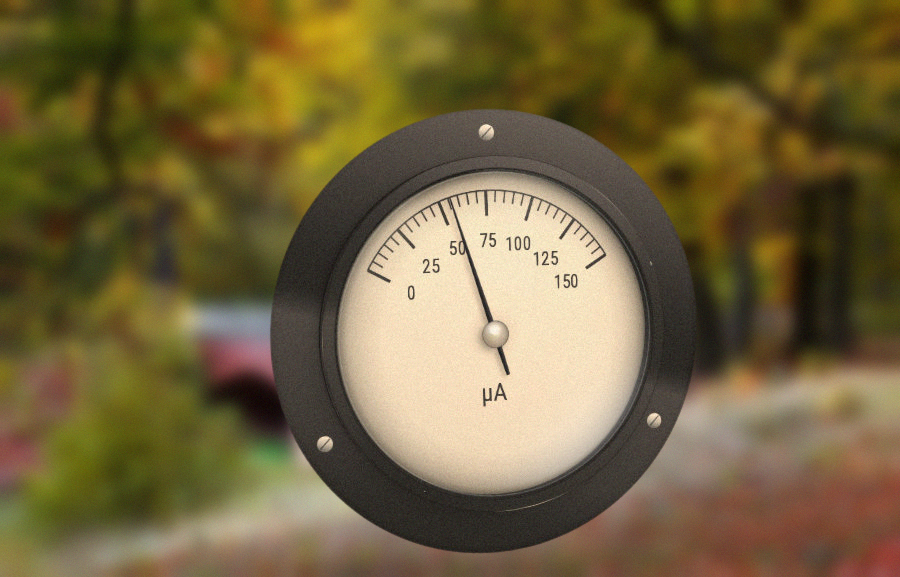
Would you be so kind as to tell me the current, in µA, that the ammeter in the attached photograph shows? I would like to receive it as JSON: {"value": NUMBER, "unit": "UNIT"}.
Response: {"value": 55, "unit": "µA"}
